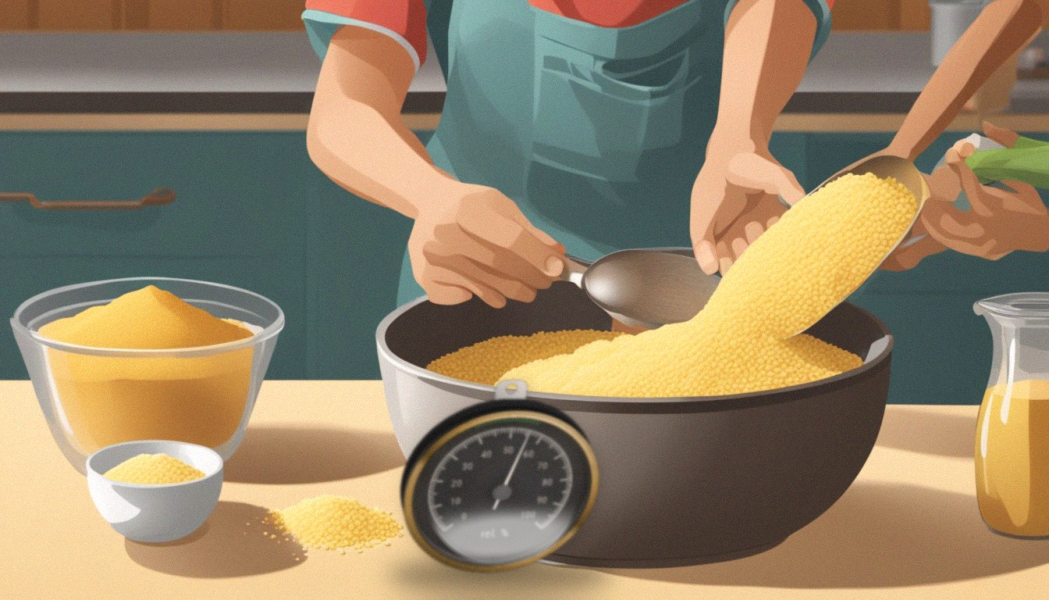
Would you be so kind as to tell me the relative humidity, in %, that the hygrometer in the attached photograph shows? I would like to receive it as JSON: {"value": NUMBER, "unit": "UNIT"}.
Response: {"value": 55, "unit": "%"}
